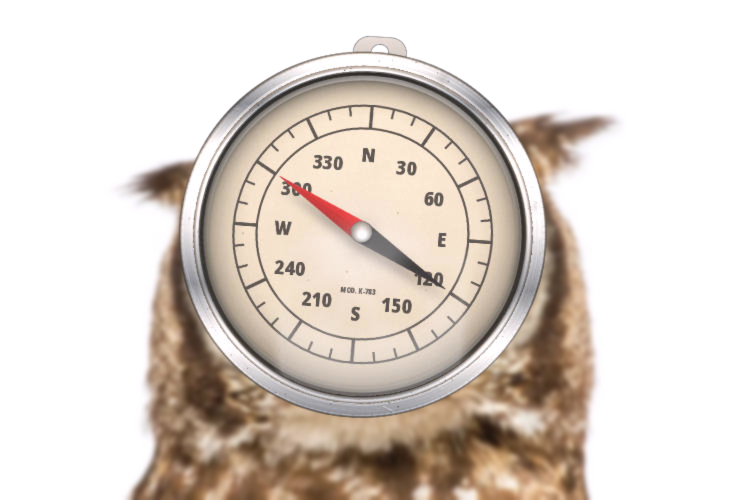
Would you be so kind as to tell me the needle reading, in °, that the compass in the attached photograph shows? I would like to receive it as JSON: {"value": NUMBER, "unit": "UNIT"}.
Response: {"value": 300, "unit": "°"}
